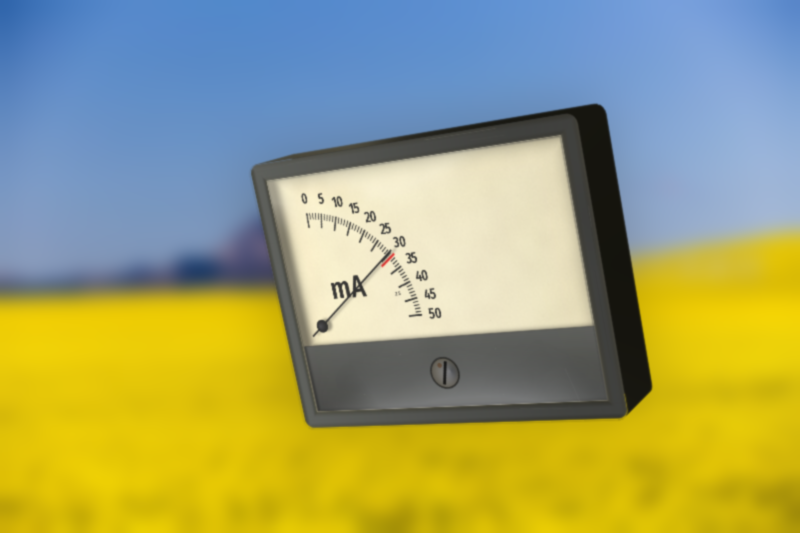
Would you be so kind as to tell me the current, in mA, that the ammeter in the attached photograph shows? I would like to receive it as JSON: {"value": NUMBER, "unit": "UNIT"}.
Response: {"value": 30, "unit": "mA"}
